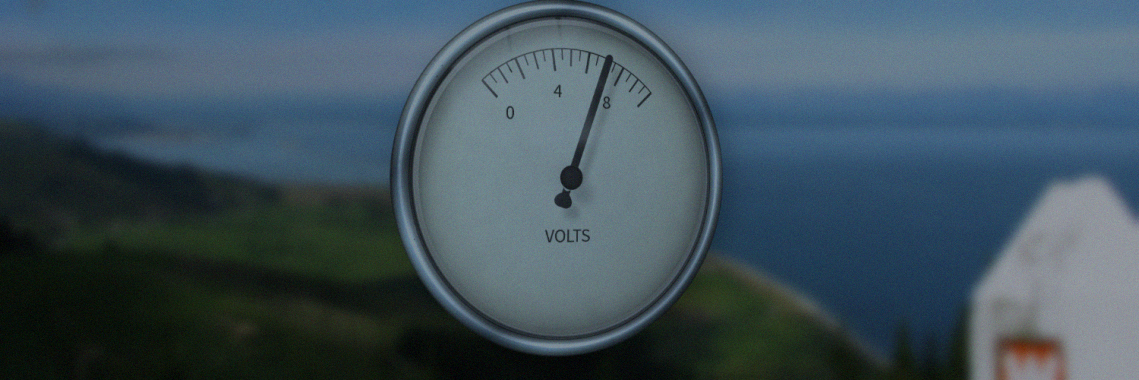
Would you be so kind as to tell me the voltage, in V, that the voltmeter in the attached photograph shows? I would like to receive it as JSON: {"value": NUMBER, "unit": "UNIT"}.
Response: {"value": 7, "unit": "V"}
